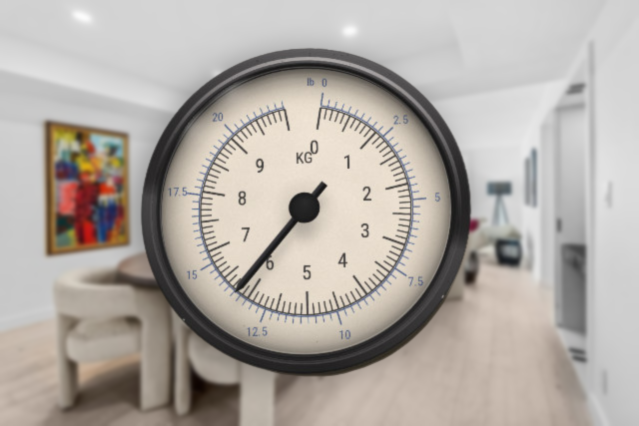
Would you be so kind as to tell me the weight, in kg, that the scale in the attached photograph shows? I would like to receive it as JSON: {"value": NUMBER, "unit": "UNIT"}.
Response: {"value": 6.2, "unit": "kg"}
